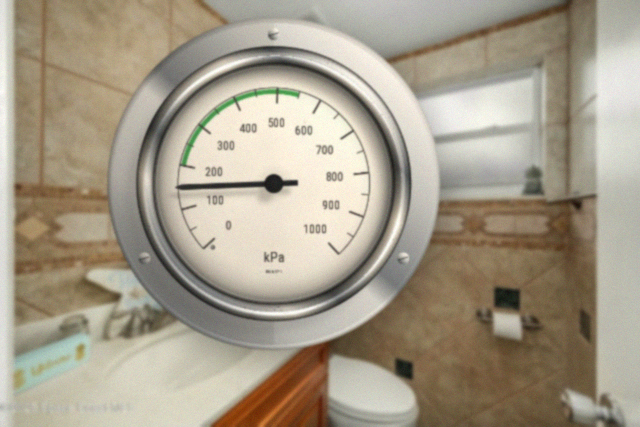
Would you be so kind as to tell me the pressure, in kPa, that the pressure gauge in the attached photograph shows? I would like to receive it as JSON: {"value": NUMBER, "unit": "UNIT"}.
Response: {"value": 150, "unit": "kPa"}
